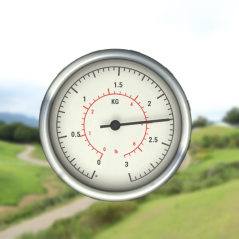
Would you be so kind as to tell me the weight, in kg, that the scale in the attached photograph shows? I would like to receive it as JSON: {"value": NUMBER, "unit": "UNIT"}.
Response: {"value": 2.25, "unit": "kg"}
